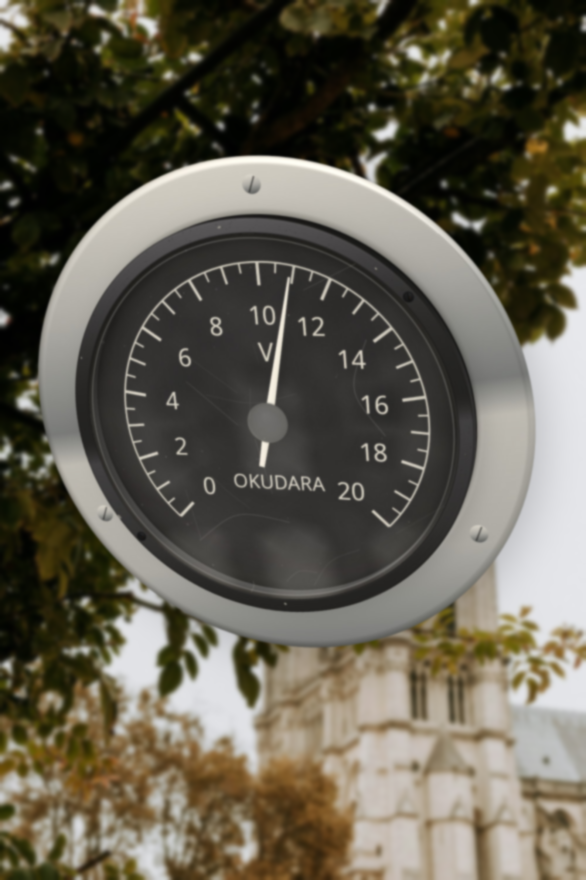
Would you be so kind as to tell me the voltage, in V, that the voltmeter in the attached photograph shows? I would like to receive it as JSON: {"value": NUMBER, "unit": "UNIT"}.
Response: {"value": 11, "unit": "V"}
